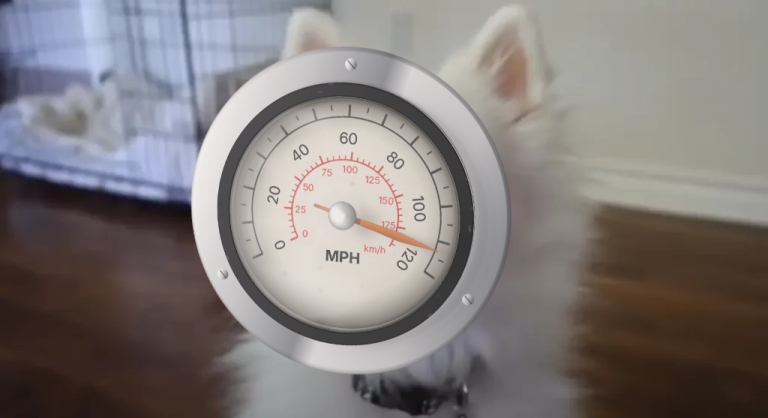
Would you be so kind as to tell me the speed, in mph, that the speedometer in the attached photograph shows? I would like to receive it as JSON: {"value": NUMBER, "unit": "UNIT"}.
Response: {"value": 112.5, "unit": "mph"}
